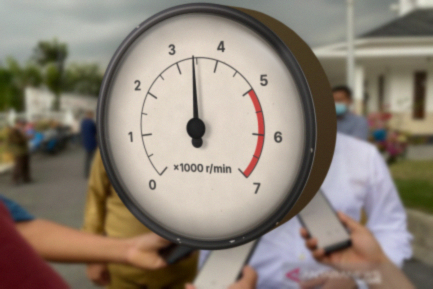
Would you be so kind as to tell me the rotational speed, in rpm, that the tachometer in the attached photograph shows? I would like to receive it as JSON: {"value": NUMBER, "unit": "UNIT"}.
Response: {"value": 3500, "unit": "rpm"}
